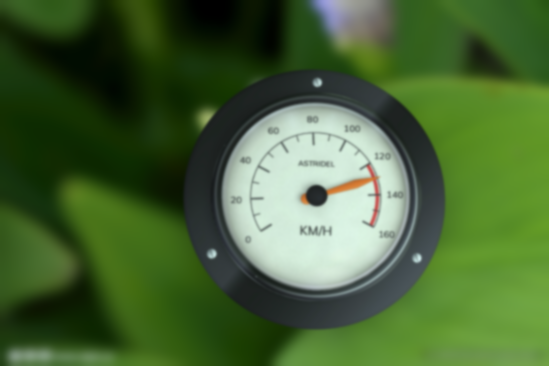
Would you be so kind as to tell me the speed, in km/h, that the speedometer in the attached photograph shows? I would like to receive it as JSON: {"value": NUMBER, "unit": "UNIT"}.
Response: {"value": 130, "unit": "km/h"}
